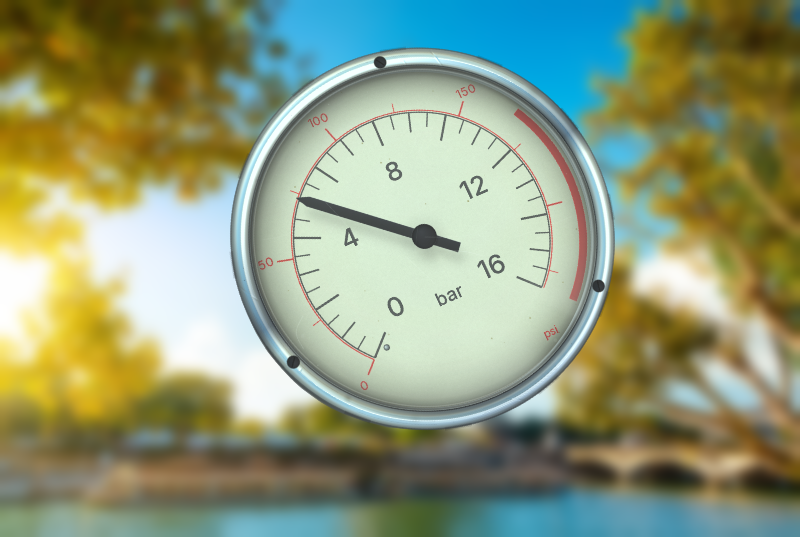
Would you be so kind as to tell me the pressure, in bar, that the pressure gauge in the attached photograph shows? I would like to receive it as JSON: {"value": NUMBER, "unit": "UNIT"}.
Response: {"value": 5, "unit": "bar"}
